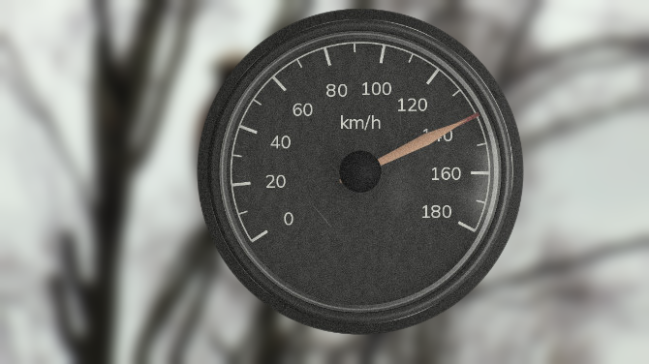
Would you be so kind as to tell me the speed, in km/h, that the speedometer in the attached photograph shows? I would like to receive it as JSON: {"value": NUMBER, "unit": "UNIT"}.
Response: {"value": 140, "unit": "km/h"}
